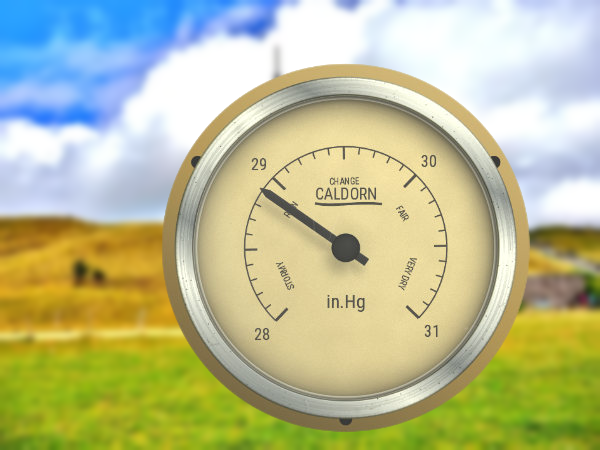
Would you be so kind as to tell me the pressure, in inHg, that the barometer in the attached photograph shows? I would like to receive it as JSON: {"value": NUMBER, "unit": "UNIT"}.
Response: {"value": 28.9, "unit": "inHg"}
